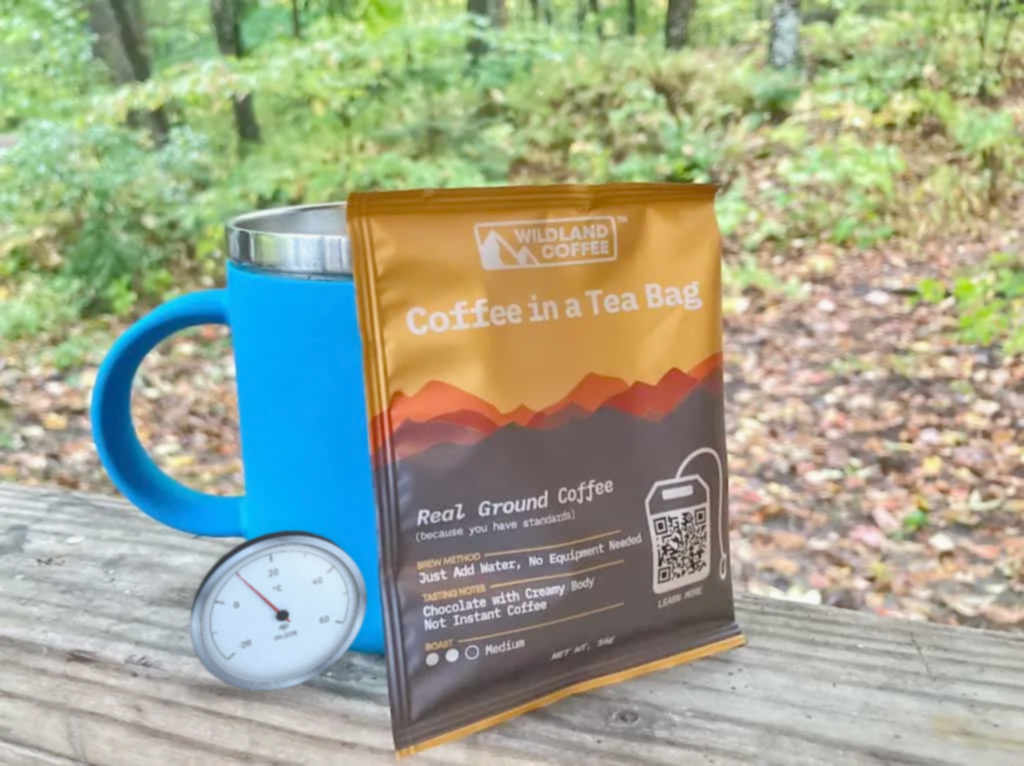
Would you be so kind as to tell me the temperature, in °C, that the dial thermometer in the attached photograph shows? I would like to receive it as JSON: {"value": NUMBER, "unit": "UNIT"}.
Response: {"value": 10, "unit": "°C"}
